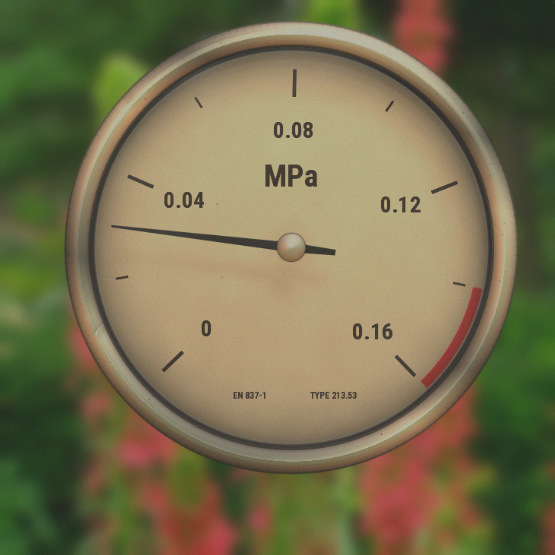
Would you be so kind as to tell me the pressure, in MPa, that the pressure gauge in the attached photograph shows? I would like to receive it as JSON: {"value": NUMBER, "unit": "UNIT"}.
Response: {"value": 0.03, "unit": "MPa"}
